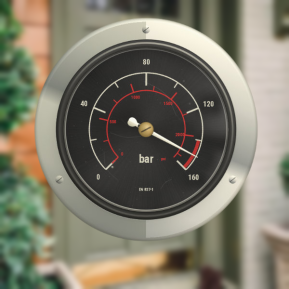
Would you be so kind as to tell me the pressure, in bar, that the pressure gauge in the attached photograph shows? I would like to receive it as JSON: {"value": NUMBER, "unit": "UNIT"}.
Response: {"value": 150, "unit": "bar"}
